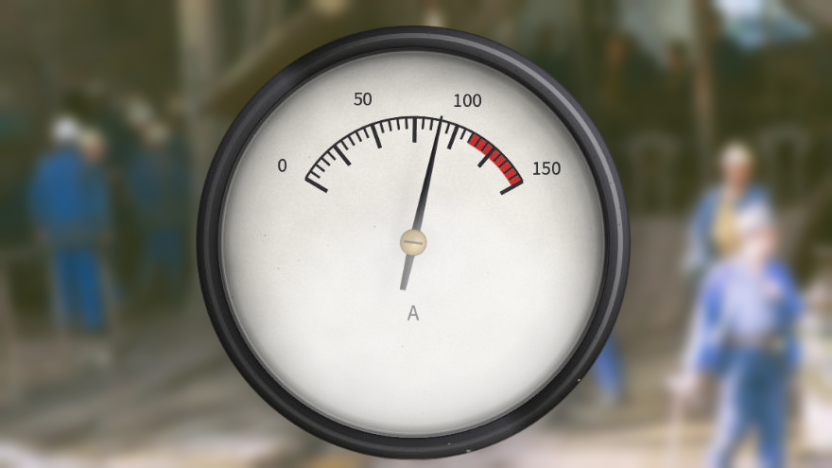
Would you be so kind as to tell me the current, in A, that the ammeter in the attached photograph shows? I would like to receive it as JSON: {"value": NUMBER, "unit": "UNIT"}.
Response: {"value": 90, "unit": "A"}
